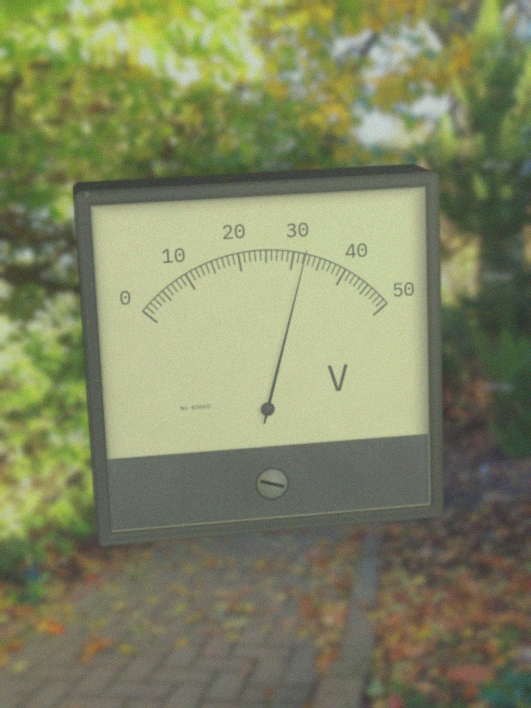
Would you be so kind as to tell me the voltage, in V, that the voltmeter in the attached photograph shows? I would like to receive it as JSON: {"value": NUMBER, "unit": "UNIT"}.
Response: {"value": 32, "unit": "V"}
